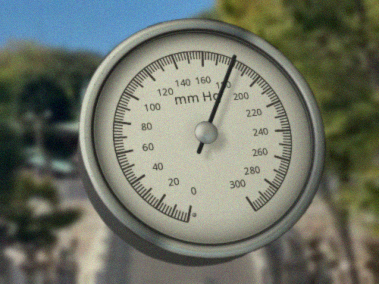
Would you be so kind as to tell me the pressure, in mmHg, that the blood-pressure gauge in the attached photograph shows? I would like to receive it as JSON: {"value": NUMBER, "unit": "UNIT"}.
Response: {"value": 180, "unit": "mmHg"}
